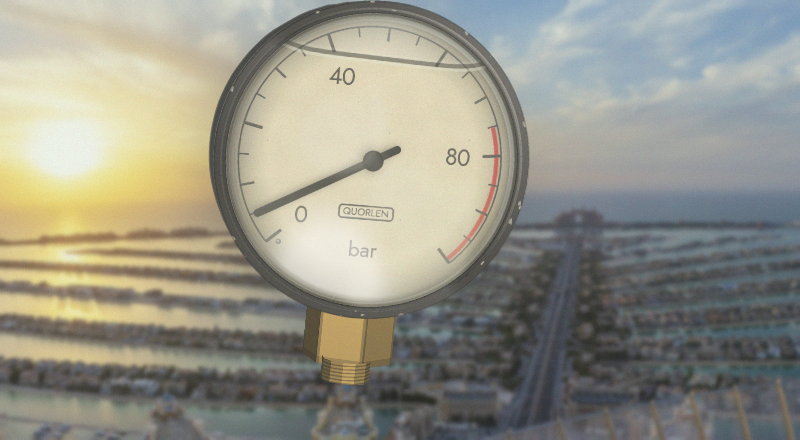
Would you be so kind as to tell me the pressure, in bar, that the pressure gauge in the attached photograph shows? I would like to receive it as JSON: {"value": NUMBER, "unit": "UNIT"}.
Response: {"value": 5, "unit": "bar"}
